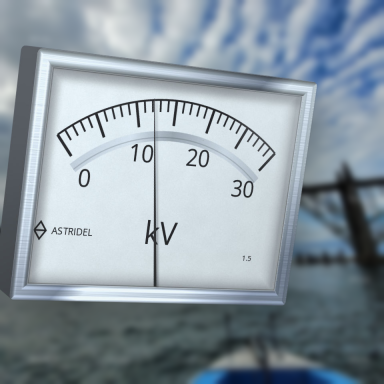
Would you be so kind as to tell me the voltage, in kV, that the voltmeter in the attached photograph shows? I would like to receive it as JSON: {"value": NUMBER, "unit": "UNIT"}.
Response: {"value": 12, "unit": "kV"}
